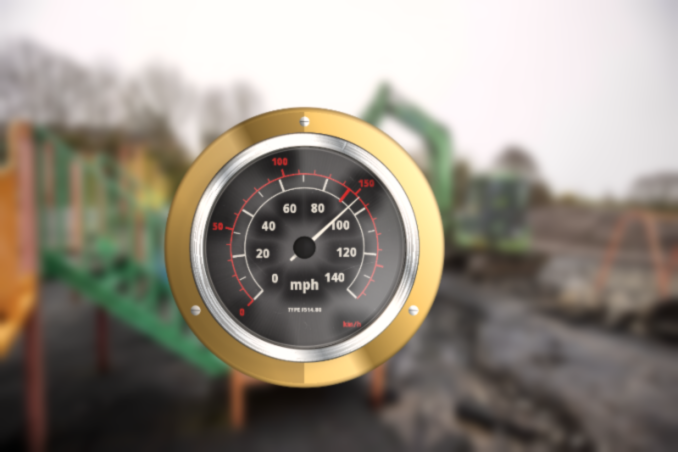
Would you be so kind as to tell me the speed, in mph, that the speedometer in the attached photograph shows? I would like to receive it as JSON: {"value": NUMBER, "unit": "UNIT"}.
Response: {"value": 95, "unit": "mph"}
